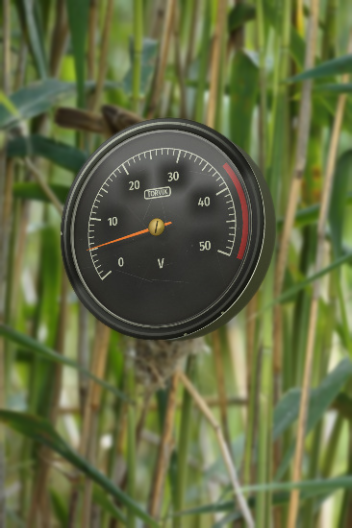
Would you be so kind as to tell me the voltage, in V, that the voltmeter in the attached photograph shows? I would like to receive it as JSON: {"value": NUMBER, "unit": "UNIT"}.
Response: {"value": 5, "unit": "V"}
